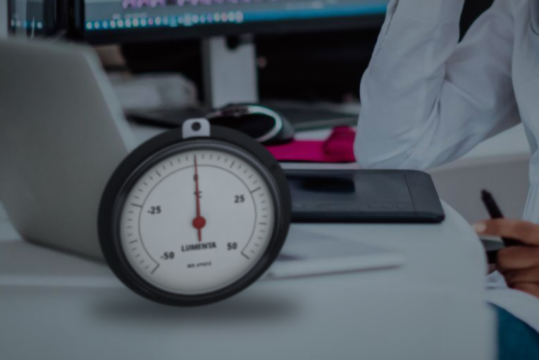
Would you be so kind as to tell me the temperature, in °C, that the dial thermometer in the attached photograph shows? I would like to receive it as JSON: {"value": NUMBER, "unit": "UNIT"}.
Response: {"value": 0, "unit": "°C"}
